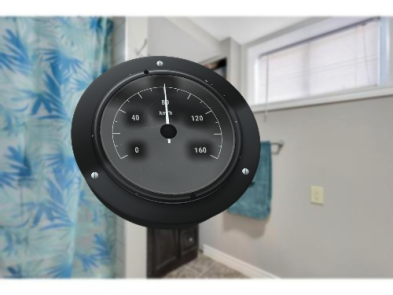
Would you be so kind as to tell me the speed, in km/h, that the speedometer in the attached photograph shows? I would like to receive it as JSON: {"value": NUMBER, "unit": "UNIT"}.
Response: {"value": 80, "unit": "km/h"}
